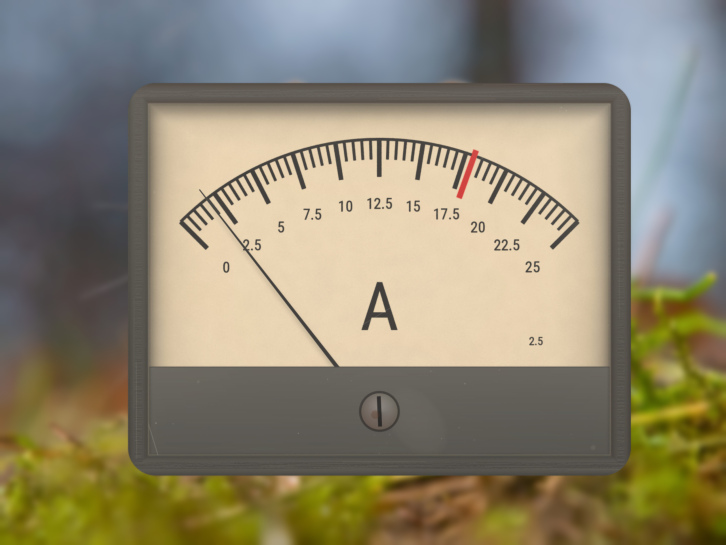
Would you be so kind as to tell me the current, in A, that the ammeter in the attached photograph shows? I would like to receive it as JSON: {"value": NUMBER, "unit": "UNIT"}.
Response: {"value": 2, "unit": "A"}
